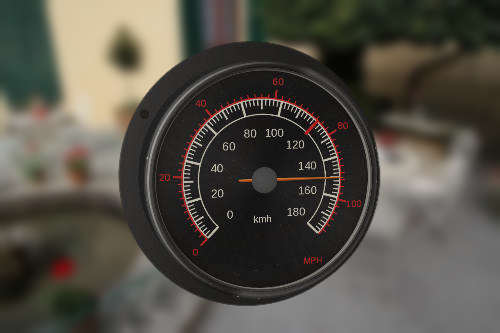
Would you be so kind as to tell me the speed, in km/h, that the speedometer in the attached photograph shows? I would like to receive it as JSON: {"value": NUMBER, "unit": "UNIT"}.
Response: {"value": 150, "unit": "km/h"}
